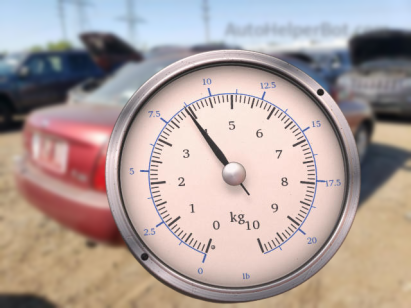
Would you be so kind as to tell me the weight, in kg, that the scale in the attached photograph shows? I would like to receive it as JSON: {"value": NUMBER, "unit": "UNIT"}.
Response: {"value": 3.9, "unit": "kg"}
